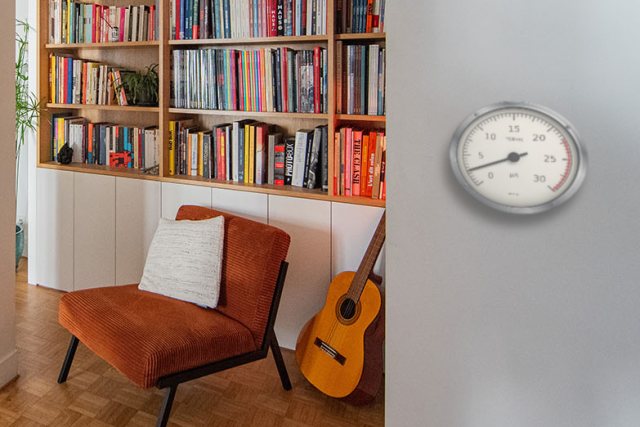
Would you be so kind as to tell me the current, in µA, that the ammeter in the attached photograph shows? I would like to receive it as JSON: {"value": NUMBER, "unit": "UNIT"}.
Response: {"value": 2.5, "unit": "µA"}
